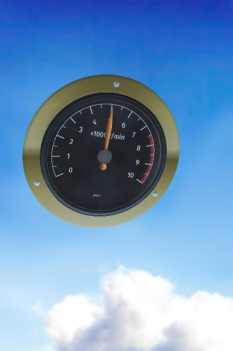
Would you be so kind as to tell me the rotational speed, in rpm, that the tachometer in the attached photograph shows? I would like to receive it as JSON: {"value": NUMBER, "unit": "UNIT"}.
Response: {"value": 5000, "unit": "rpm"}
